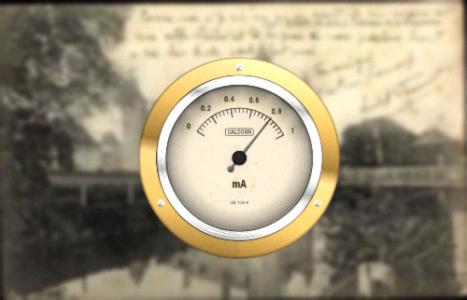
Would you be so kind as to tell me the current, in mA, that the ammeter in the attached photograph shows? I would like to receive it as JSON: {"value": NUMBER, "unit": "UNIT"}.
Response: {"value": 0.8, "unit": "mA"}
